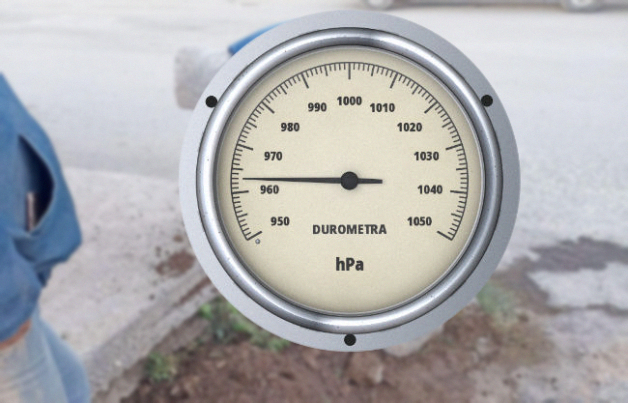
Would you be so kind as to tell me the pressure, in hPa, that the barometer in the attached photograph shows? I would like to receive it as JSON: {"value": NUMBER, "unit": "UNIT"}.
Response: {"value": 963, "unit": "hPa"}
